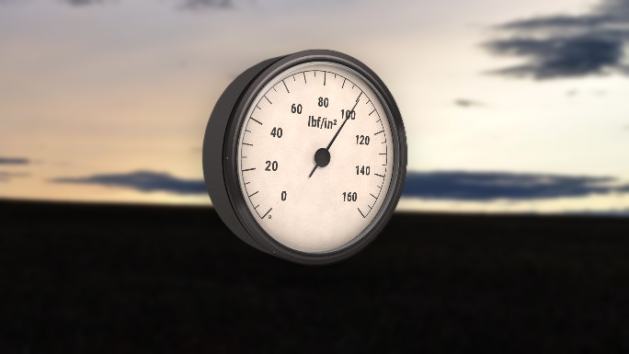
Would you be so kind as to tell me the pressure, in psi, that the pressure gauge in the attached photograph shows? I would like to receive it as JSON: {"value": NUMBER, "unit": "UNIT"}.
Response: {"value": 100, "unit": "psi"}
